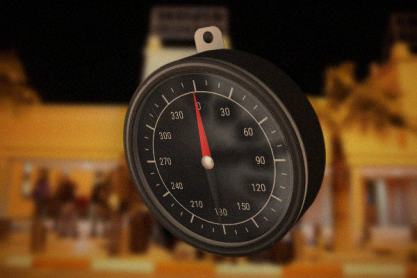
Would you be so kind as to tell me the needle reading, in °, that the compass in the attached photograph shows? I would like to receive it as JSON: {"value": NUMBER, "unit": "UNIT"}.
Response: {"value": 0, "unit": "°"}
